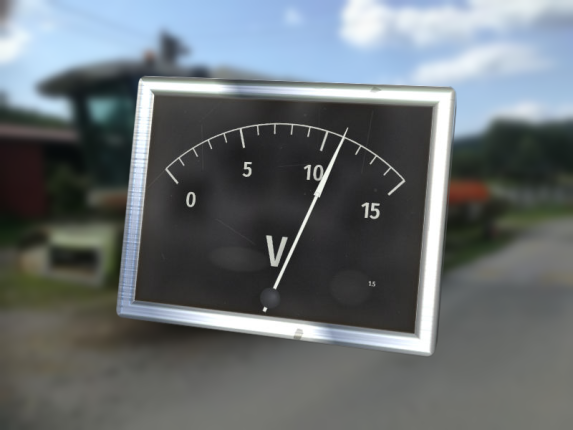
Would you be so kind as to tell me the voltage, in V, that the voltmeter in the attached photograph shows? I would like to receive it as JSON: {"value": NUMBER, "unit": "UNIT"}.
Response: {"value": 11, "unit": "V"}
